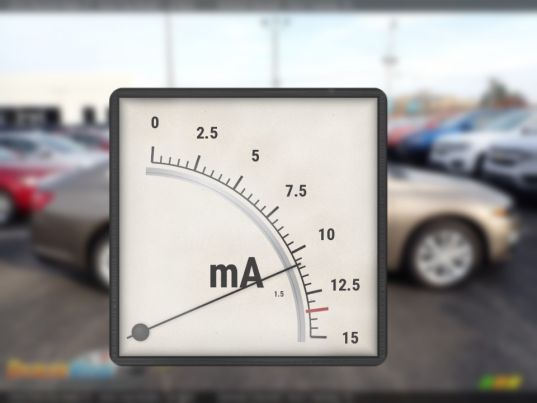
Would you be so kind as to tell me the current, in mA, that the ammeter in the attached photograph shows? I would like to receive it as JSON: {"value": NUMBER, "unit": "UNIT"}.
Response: {"value": 10.75, "unit": "mA"}
